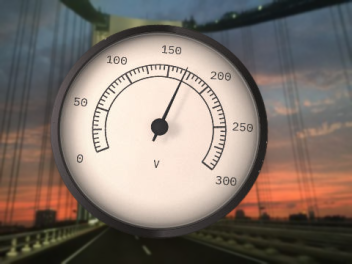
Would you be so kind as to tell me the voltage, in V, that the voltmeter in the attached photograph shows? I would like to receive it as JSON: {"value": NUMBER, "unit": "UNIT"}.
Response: {"value": 170, "unit": "V"}
